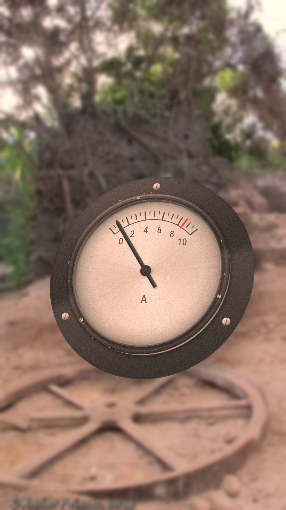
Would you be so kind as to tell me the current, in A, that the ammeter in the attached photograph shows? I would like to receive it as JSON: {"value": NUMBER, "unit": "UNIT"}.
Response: {"value": 1, "unit": "A"}
